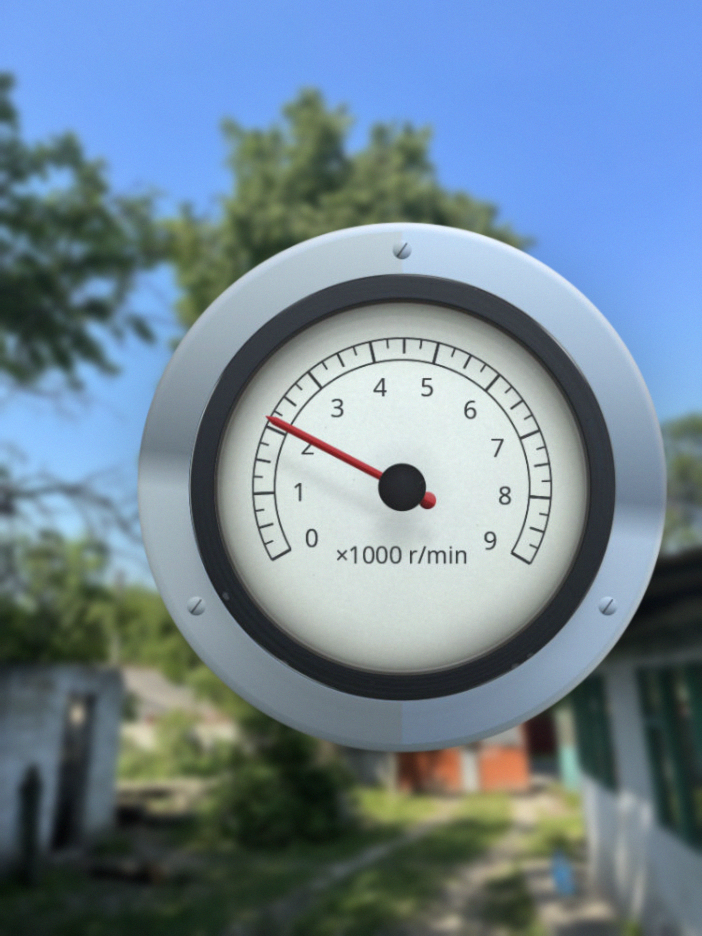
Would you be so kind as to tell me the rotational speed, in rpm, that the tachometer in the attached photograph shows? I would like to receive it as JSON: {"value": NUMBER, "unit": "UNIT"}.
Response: {"value": 2125, "unit": "rpm"}
